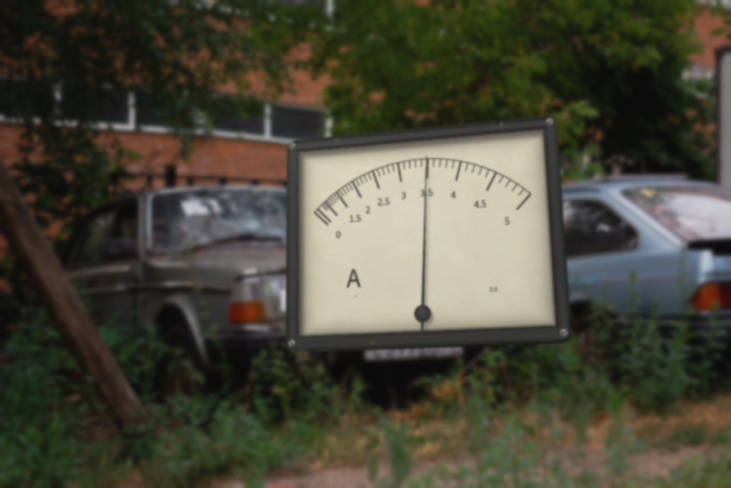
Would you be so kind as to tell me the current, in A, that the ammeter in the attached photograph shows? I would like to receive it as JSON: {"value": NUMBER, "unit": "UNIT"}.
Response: {"value": 3.5, "unit": "A"}
